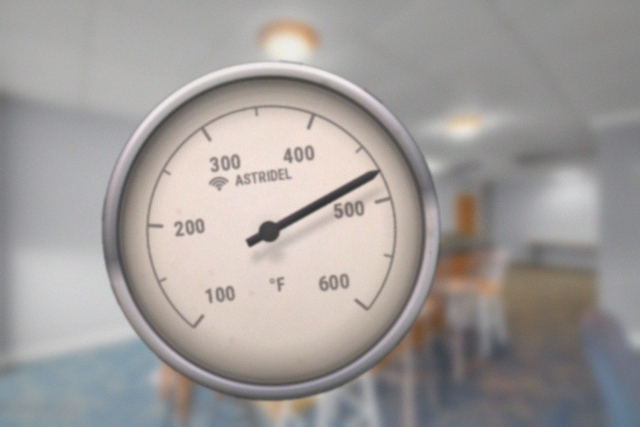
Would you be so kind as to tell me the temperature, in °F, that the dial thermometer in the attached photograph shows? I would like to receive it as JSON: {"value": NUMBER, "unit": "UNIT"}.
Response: {"value": 475, "unit": "°F"}
